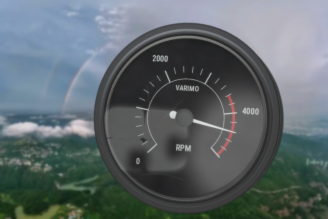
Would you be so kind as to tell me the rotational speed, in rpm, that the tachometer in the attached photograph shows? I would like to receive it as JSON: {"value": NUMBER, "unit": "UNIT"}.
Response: {"value": 4400, "unit": "rpm"}
